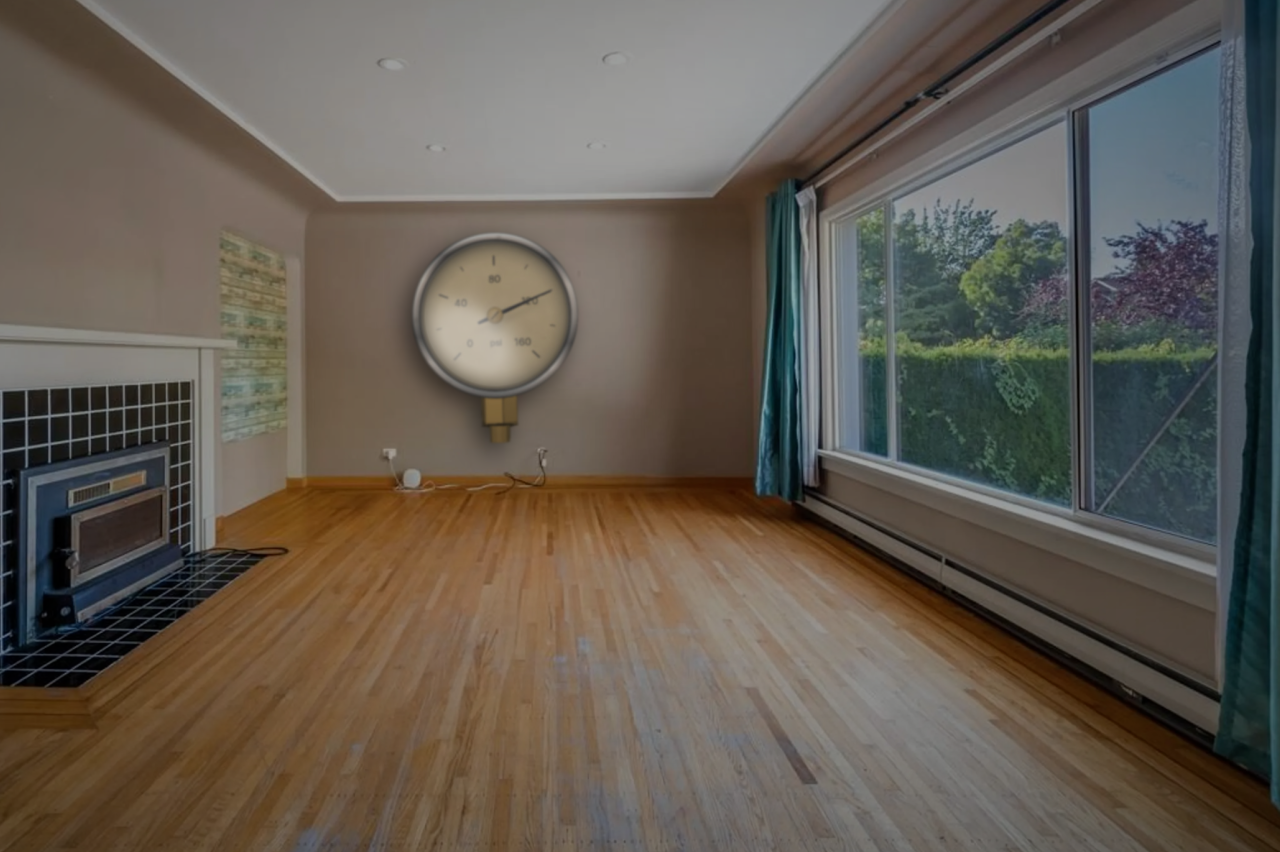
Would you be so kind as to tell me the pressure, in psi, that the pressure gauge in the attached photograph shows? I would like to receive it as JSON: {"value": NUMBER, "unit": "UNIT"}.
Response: {"value": 120, "unit": "psi"}
